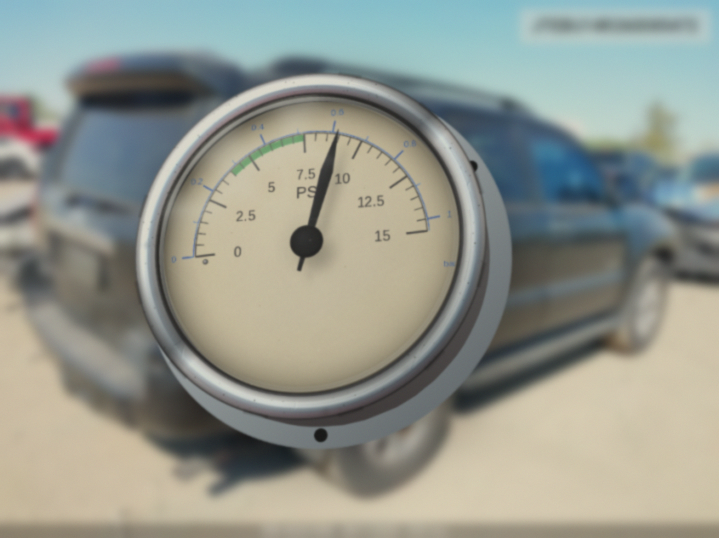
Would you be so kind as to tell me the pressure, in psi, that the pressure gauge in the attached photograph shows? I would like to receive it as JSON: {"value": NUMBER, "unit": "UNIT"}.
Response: {"value": 9, "unit": "psi"}
